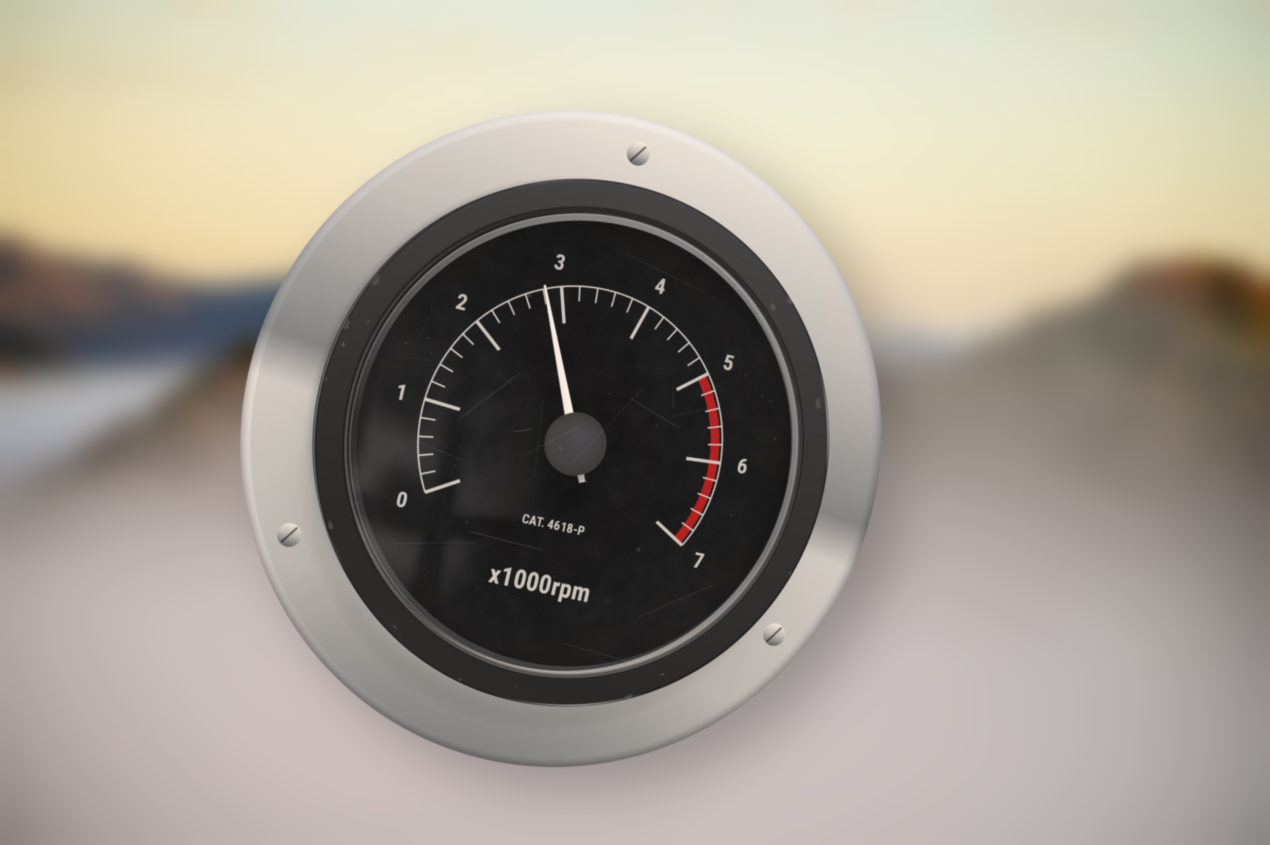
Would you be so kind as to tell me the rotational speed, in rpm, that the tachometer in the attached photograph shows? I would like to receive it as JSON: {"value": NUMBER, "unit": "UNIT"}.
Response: {"value": 2800, "unit": "rpm"}
